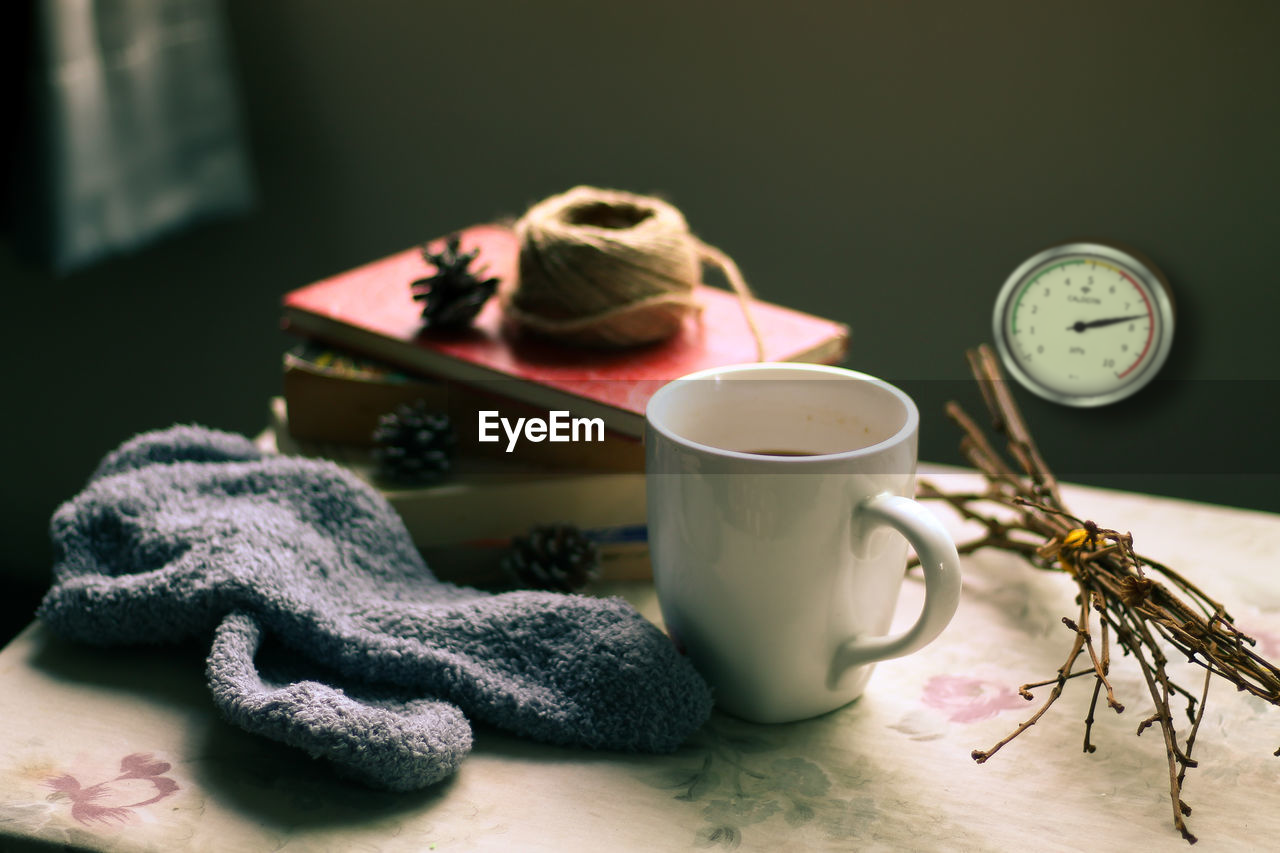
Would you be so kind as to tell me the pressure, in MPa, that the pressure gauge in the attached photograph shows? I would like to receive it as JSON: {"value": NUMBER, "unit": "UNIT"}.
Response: {"value": 7.5, "unit": "MPa"}
